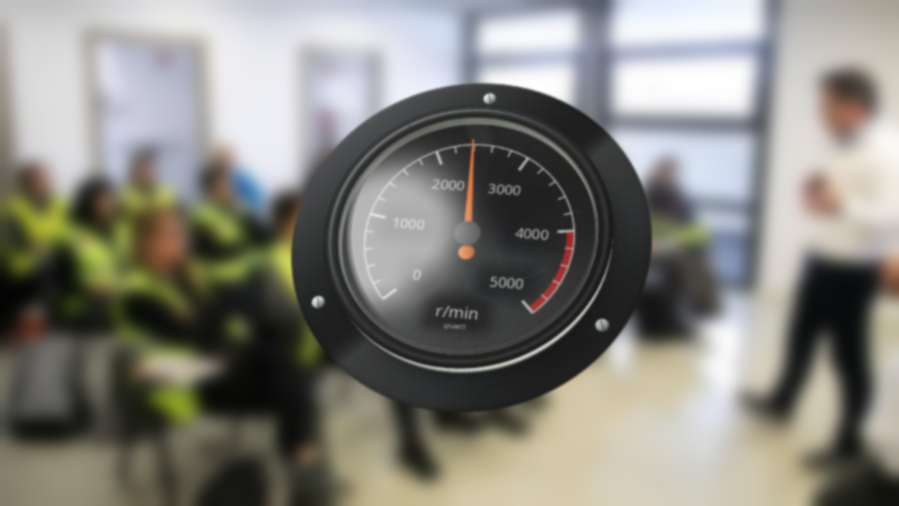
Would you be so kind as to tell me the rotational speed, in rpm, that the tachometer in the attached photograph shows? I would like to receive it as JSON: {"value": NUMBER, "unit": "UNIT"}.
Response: {"value": 2400, "unit": "rpm"}
